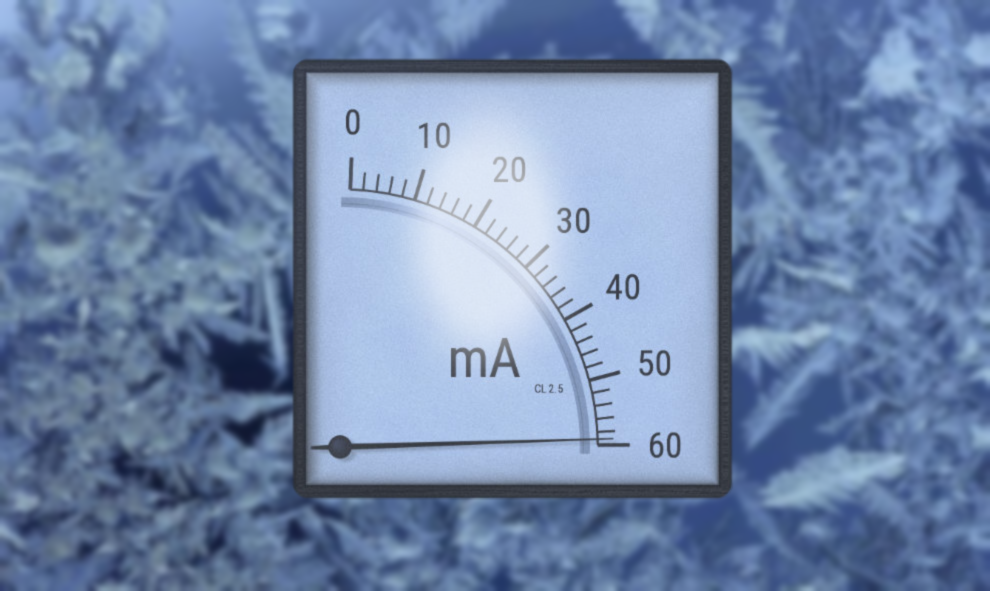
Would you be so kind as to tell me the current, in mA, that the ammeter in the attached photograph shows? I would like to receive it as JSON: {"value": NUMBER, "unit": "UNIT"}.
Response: {"value": 59, "unit": "mA"}
